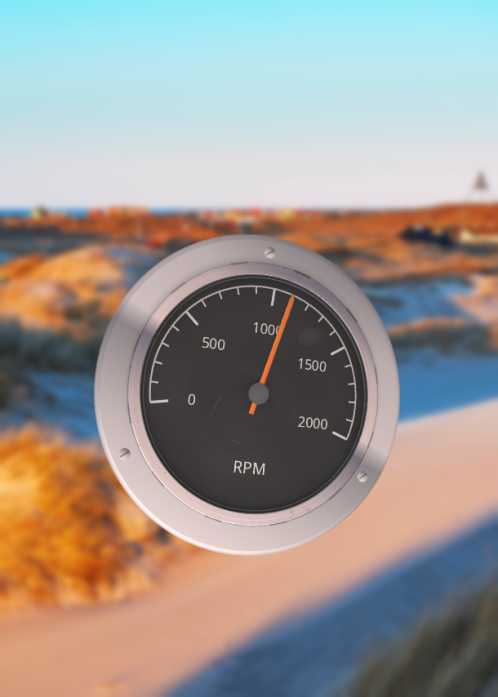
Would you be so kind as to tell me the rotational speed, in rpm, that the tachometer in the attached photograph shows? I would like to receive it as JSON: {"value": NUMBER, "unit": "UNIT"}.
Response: {"value": 1100, "unit": "rpm"}
